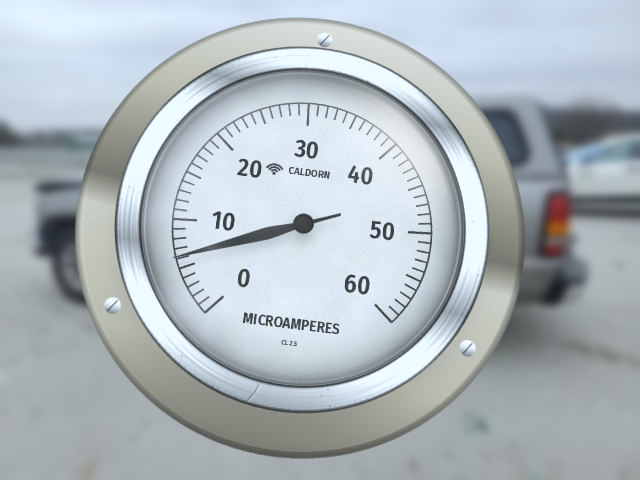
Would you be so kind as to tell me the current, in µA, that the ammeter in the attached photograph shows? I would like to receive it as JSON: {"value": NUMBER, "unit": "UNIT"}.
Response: {"value": 6, "unit": "µA"}
